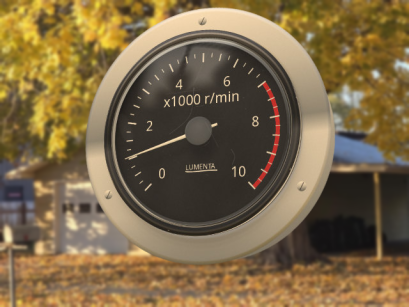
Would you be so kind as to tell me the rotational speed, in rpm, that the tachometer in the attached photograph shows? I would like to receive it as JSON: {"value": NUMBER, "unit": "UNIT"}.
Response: {"value": 1000, "unit": "rpm"}
